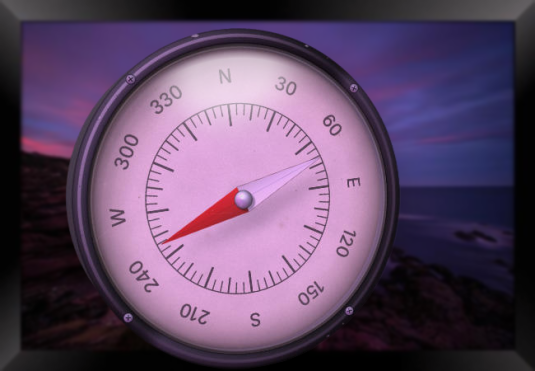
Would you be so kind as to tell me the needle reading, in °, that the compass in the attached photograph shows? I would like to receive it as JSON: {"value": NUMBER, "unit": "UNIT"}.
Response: {"value": 250, "unit": "°"}
